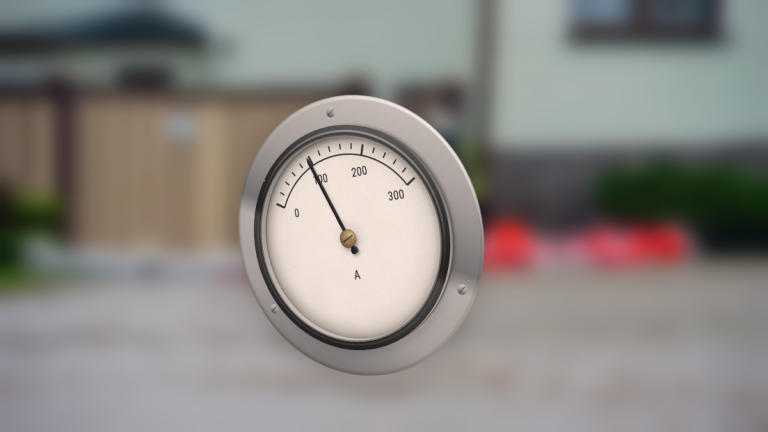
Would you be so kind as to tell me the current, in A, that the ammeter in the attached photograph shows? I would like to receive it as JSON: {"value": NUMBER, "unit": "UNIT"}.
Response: {"value": 100, "unit": "A"}
